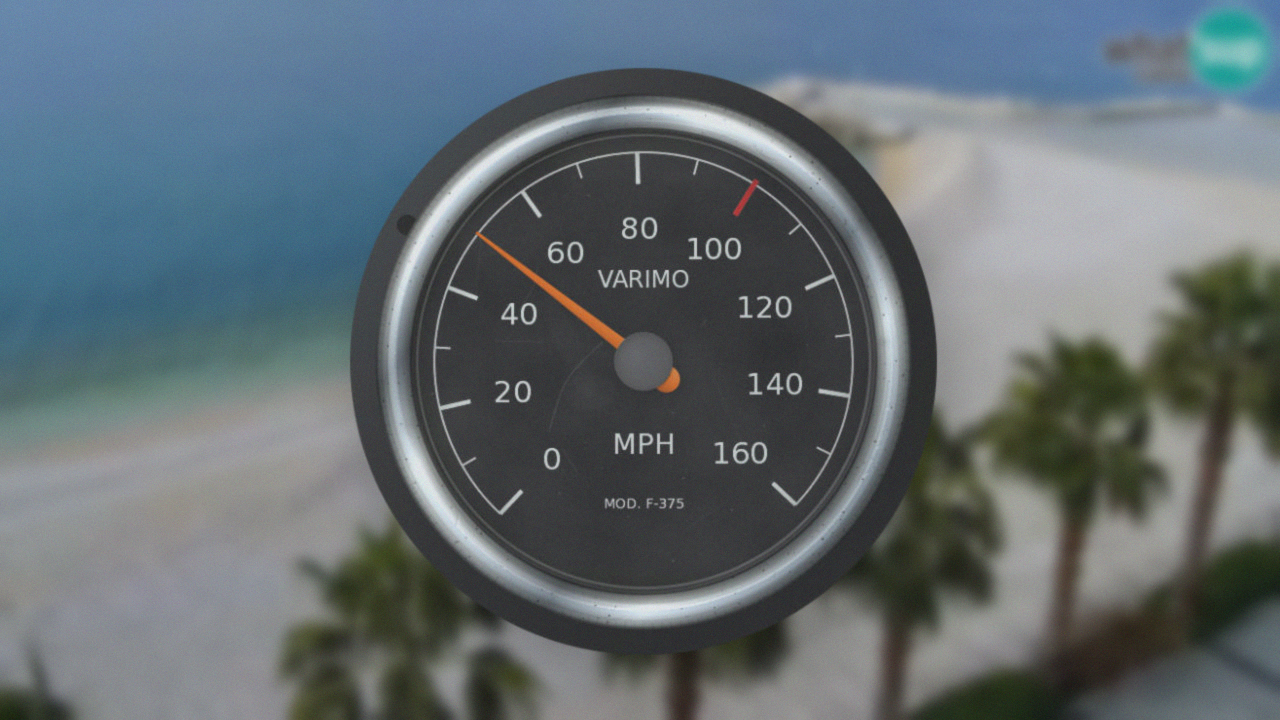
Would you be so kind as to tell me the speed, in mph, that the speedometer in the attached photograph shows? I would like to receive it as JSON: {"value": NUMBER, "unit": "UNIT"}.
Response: {"value": 50, "unit": "mph"}
